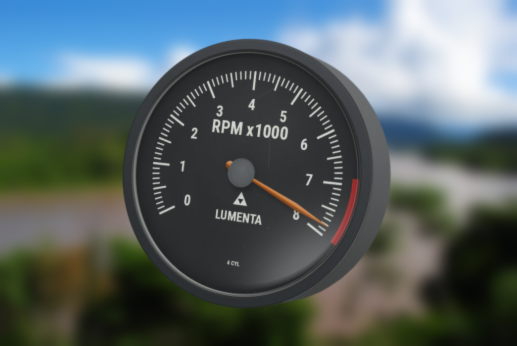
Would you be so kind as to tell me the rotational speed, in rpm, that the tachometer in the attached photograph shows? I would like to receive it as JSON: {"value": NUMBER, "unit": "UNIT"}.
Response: {"value": 7800, "unit": "rpm"}
